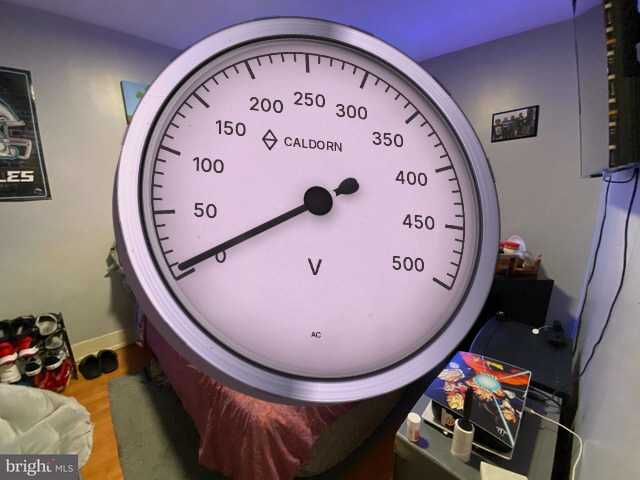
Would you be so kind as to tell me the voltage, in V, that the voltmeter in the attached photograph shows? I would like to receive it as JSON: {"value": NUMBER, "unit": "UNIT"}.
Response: {"value": 5, "unit": "V"}
